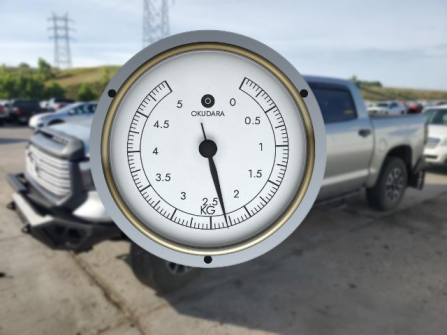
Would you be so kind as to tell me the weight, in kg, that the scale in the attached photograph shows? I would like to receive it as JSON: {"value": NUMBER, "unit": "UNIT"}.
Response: {"value": 2.3, "unit": "kg"}
